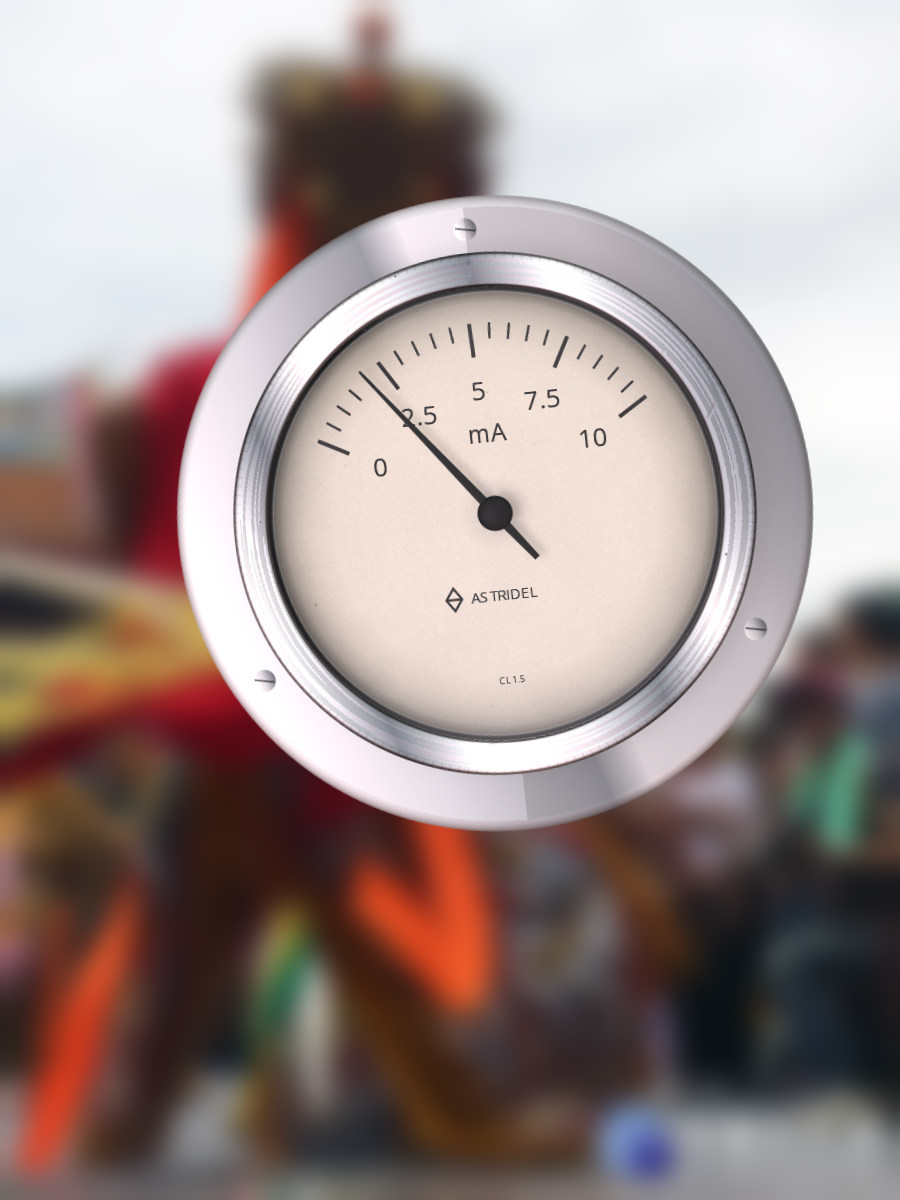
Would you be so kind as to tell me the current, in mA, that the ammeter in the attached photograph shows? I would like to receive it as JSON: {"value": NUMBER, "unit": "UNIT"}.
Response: {"value": 2, "unit": "mA"}
